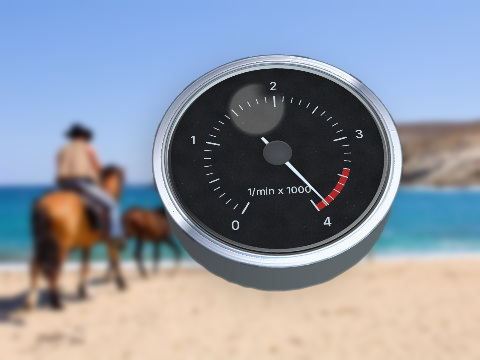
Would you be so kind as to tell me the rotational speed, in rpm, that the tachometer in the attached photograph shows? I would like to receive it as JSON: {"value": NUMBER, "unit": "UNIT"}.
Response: {"value": 3900, "unit": "rpm"}
